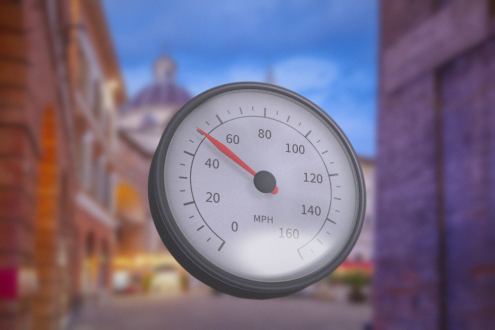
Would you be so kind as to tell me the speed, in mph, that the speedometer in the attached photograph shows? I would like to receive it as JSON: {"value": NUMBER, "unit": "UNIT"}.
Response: {"value": 50, "unit": "mph"}
